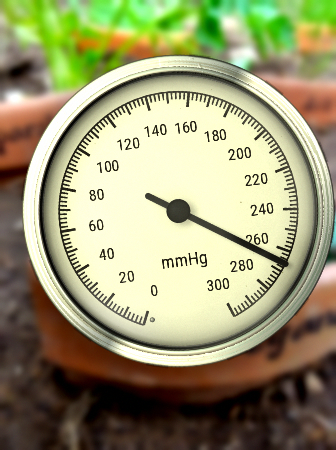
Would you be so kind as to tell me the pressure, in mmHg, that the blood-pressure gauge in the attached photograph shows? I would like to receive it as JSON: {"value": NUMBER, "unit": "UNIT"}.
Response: {"value": 266, "unit": "mmHg"}
